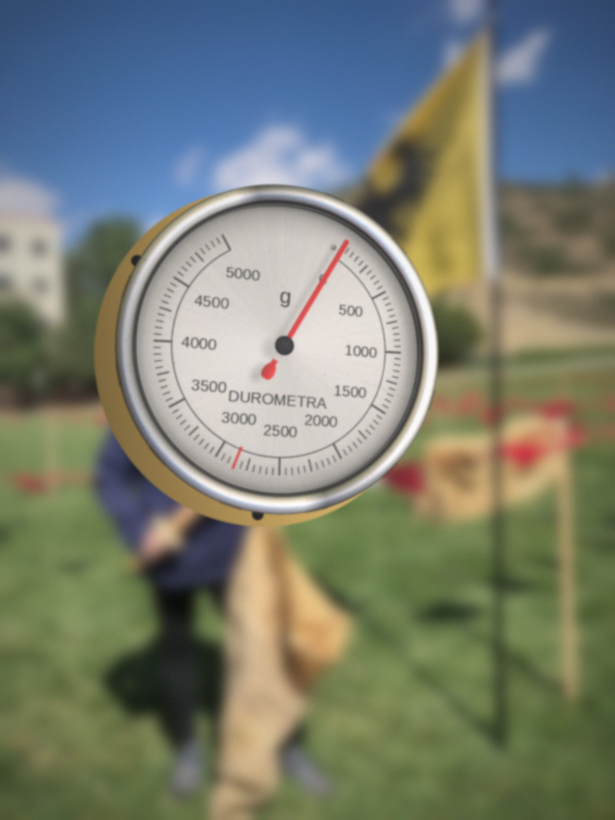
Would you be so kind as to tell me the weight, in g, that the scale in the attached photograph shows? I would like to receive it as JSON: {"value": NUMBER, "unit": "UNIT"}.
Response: {"value": 0, "unit": "g"}
